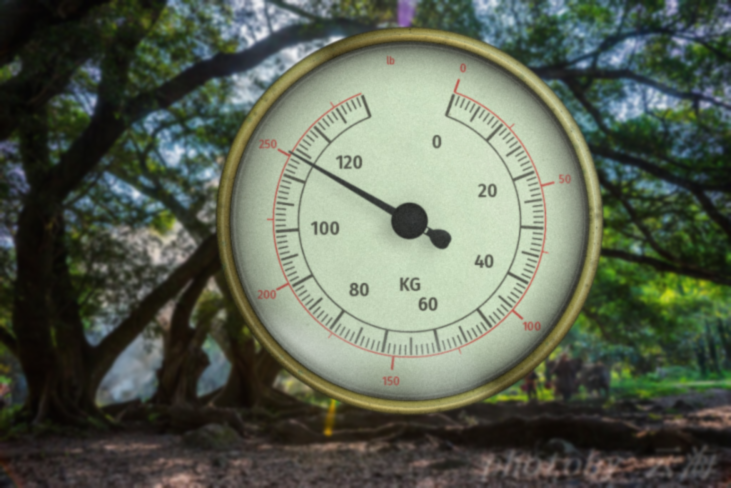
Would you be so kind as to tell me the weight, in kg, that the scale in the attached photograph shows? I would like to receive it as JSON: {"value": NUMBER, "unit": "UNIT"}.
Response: {"value": 114, "unit": "kg"}
